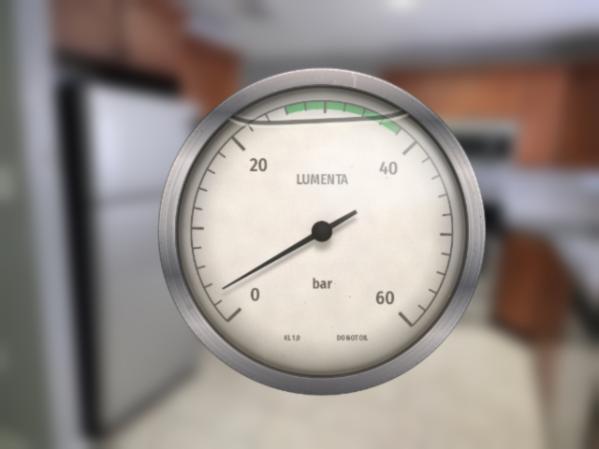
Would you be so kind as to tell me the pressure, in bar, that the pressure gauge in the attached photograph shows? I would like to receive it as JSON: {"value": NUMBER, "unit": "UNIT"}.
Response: {"value": 3, "unit": "bar"}
